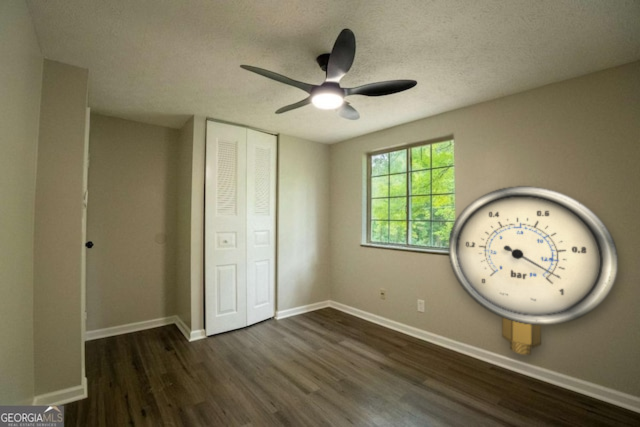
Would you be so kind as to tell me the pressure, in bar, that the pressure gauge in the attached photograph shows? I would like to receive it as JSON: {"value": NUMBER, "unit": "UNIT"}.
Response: {"value": 0.95, "unit": "bar"}
